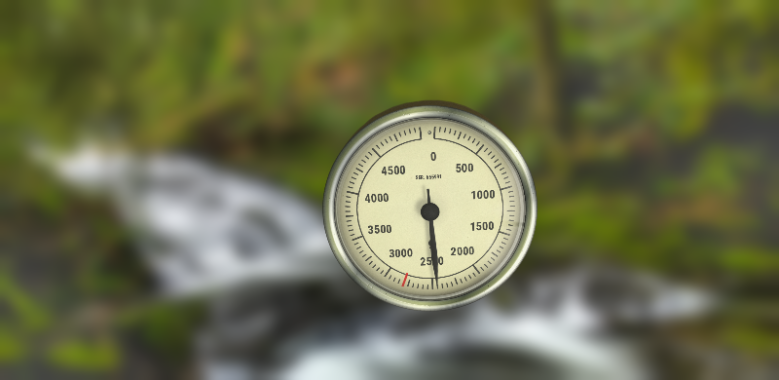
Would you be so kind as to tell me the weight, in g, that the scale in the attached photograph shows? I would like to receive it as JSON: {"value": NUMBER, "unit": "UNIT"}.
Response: {"value": 2450, "unit": "g"}
